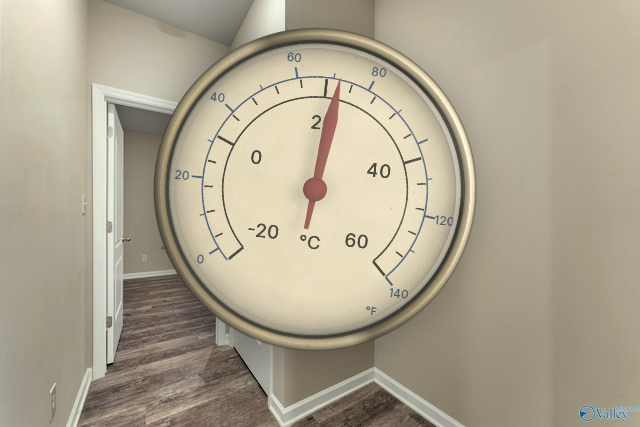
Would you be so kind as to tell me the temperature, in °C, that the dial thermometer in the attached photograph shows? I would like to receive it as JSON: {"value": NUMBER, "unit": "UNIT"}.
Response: {"value": 22, "unit": "°C"}
